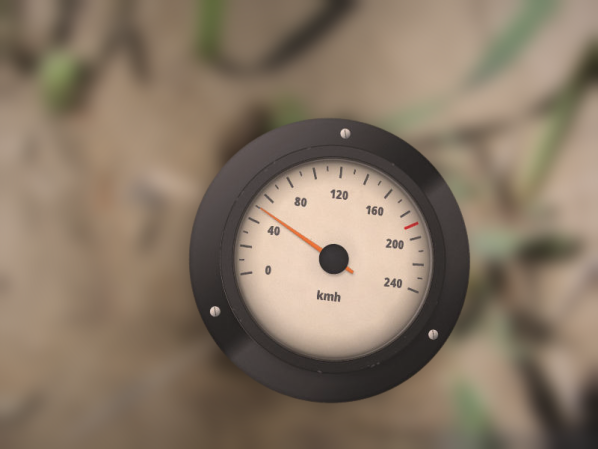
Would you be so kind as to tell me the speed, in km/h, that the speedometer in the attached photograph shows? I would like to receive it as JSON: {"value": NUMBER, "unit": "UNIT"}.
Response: {"value": 50, "unit": "km/h"}
